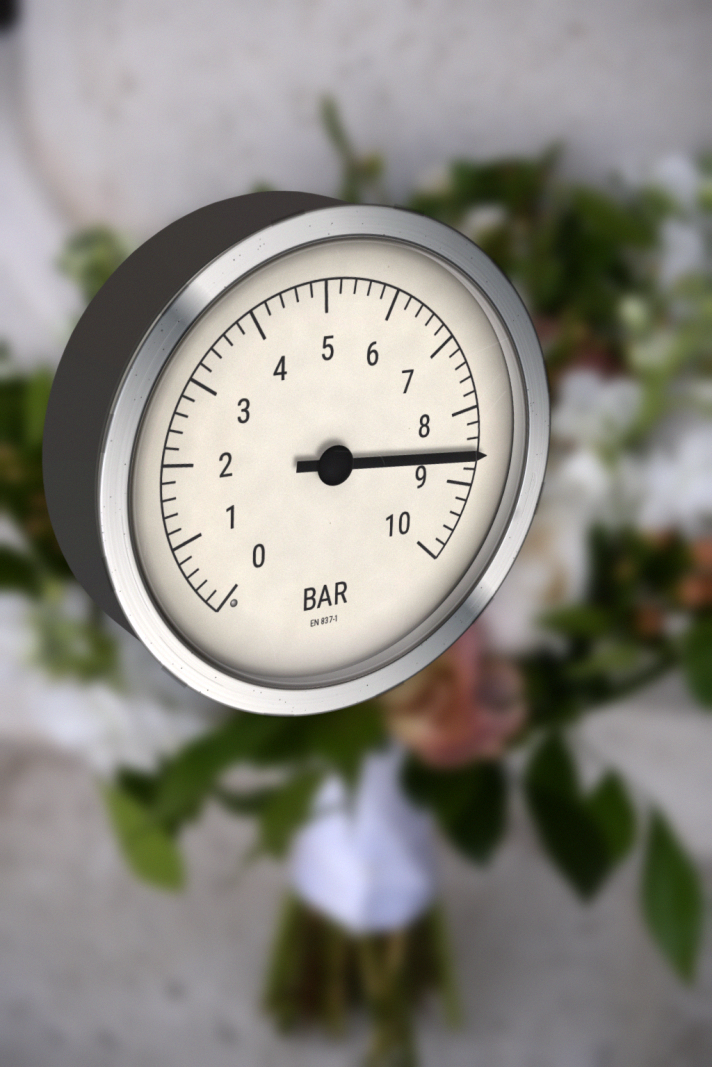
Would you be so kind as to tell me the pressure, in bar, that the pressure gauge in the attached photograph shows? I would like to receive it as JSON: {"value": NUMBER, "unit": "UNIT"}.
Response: {"value": 8.6, "unit": "bar"}
